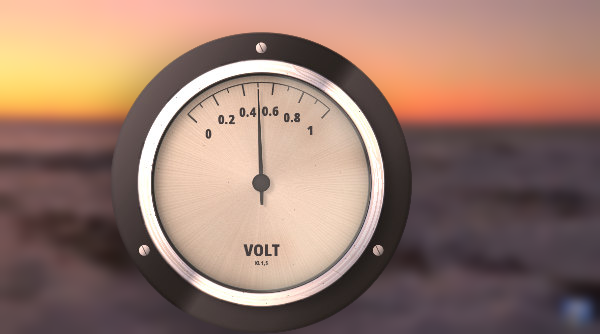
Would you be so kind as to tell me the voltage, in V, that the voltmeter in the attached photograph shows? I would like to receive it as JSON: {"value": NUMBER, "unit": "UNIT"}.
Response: {"value": 0.5, "unit": "V"}
